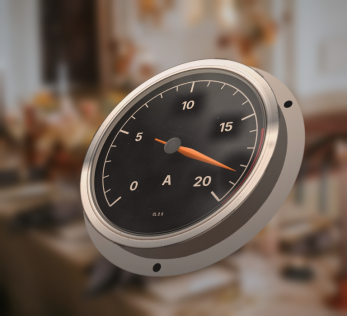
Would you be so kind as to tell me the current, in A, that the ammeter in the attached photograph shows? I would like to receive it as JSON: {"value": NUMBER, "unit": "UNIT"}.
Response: {"value": 18.5, "unit": "A"}
